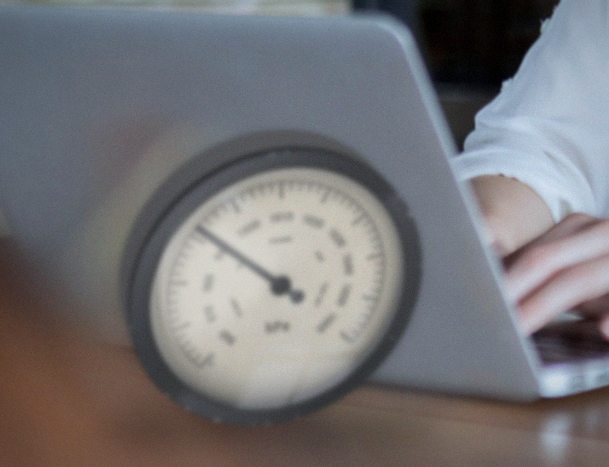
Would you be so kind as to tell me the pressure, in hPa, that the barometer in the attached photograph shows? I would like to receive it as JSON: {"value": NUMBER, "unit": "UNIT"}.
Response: {"value": 992, "unit": "hPa"}
